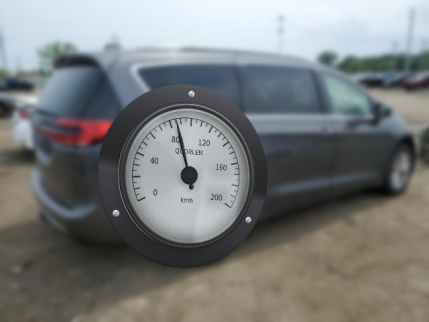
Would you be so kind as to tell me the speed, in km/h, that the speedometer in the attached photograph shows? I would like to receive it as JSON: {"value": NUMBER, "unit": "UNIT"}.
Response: {"value": 85, "unit": "km/h"}
